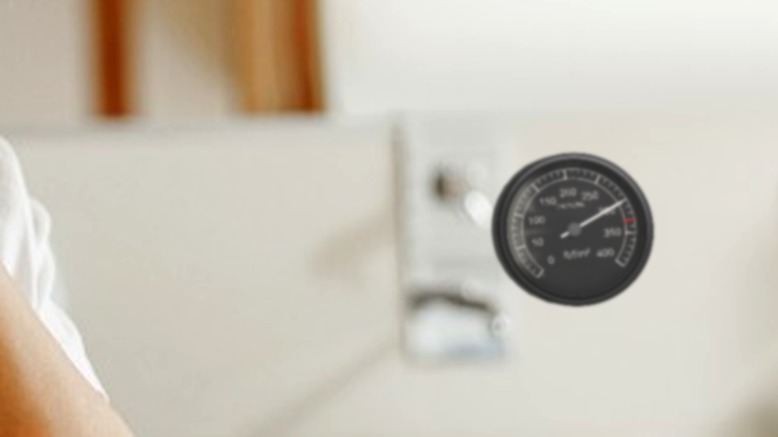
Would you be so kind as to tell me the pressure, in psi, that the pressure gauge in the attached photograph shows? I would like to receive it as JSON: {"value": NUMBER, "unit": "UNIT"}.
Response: {"value": 300, "unit": "psi"}
